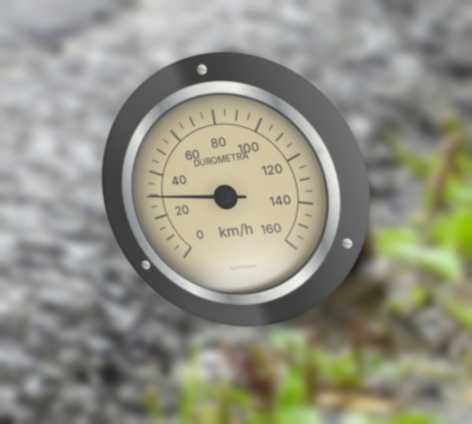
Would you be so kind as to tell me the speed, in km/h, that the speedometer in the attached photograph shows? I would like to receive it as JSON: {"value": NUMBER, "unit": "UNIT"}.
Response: {"value": 30, "unit": "km/h"}
